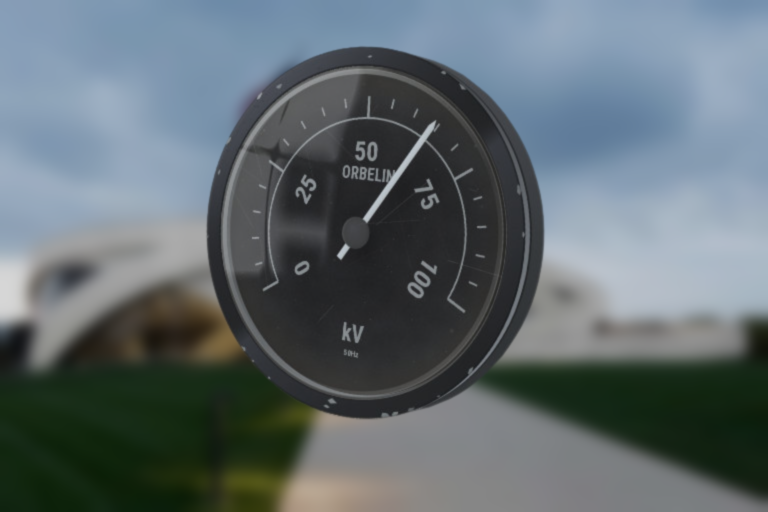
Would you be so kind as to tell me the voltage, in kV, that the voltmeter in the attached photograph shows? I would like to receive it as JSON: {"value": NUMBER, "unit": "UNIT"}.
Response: {"value": 65, "unit": "kV"}
